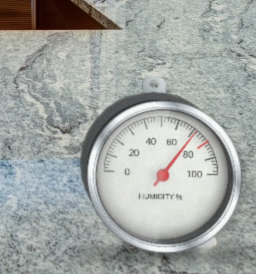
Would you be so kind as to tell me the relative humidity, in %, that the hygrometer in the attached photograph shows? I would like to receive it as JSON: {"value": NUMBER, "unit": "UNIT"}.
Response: {"value": 70, "unit": "%"}
